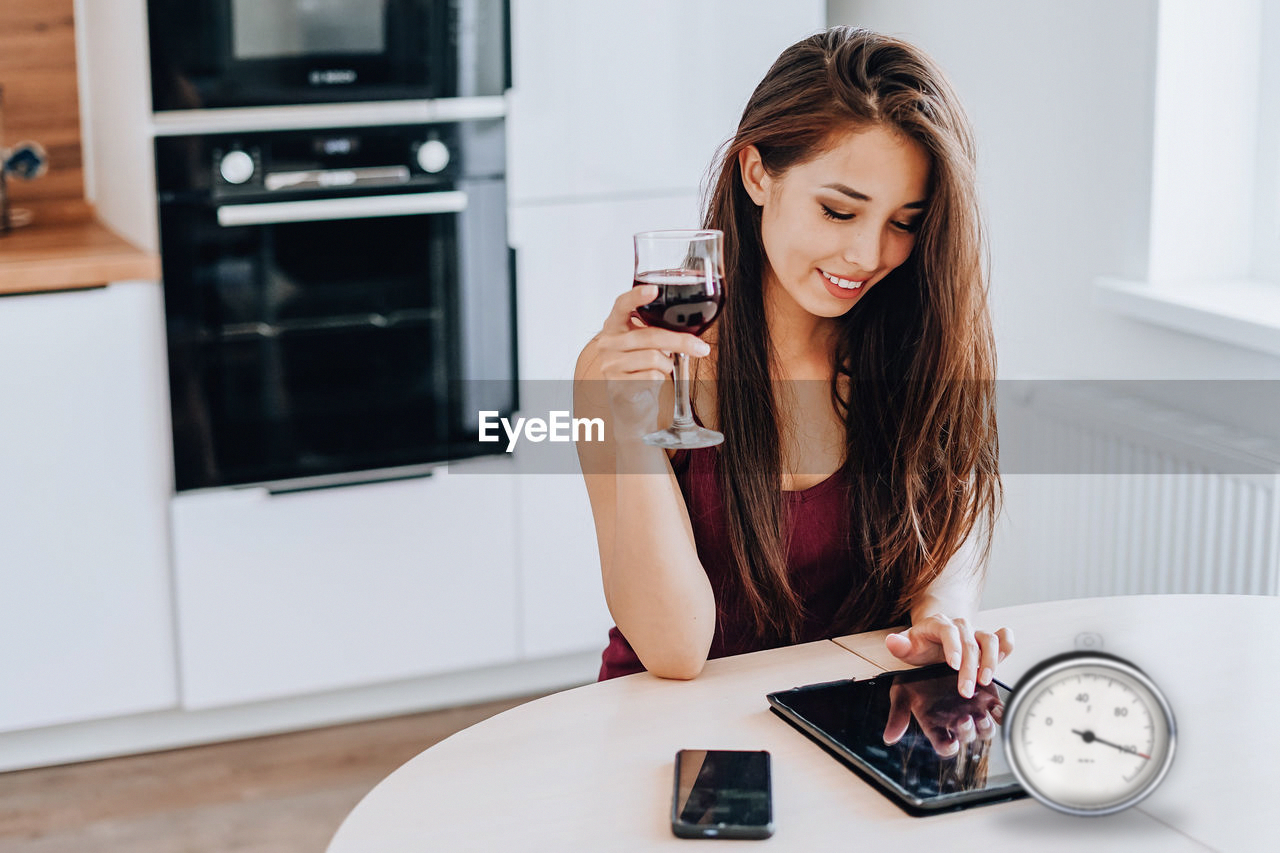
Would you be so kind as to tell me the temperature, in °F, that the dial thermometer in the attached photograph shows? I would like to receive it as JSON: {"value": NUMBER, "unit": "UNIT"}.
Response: {"value": 120, "unit": "°F"}
